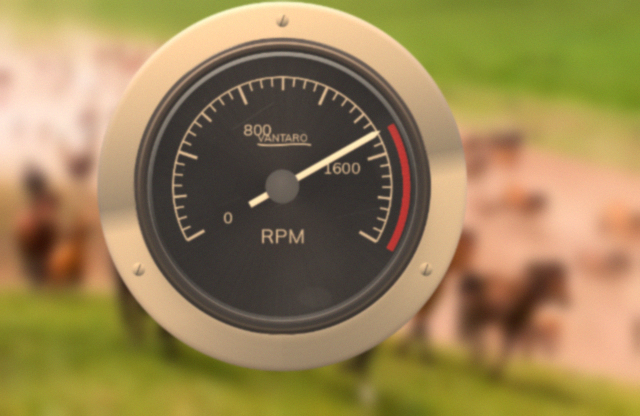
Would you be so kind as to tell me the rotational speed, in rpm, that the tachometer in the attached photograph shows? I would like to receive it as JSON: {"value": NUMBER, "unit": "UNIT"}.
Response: {"value": 1500, "unit": "rpm"}
